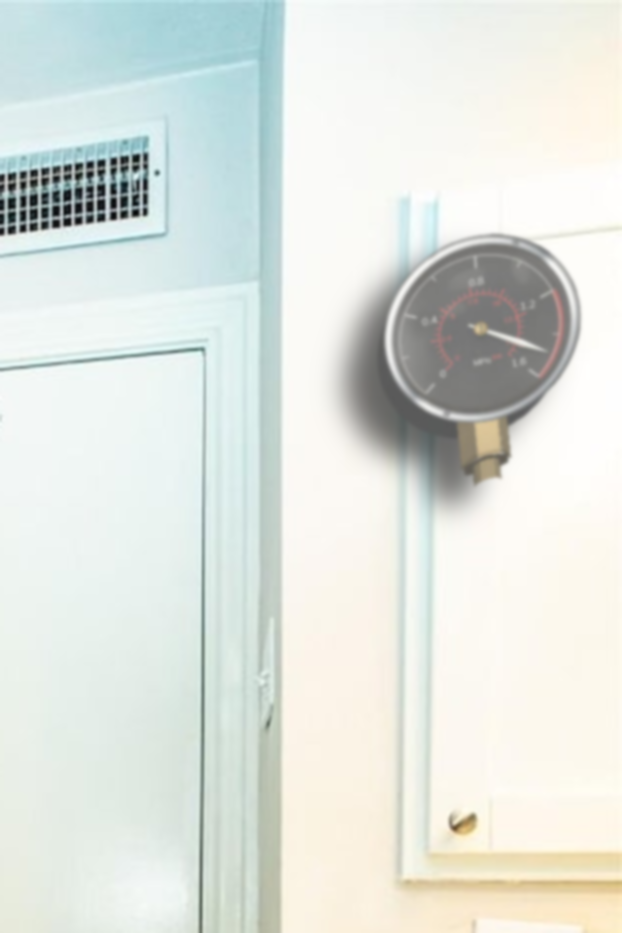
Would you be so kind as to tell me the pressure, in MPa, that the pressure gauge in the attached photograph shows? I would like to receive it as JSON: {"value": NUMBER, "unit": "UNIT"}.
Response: {"value": 1.5, "unit": "MPa"}
